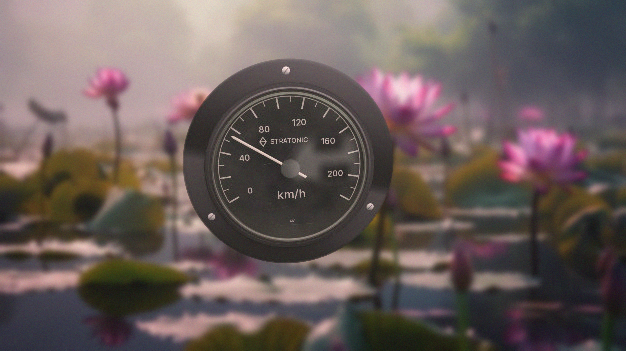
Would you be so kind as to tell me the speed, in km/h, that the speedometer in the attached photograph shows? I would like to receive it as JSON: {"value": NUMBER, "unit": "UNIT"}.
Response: {"value": 55, "unit": "km/h"}
